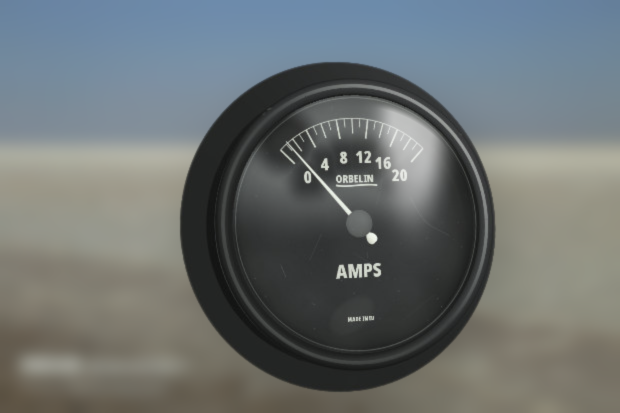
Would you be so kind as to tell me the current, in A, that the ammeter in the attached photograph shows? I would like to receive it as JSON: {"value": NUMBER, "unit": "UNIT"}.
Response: {"value": 1, "unit": "A"}
